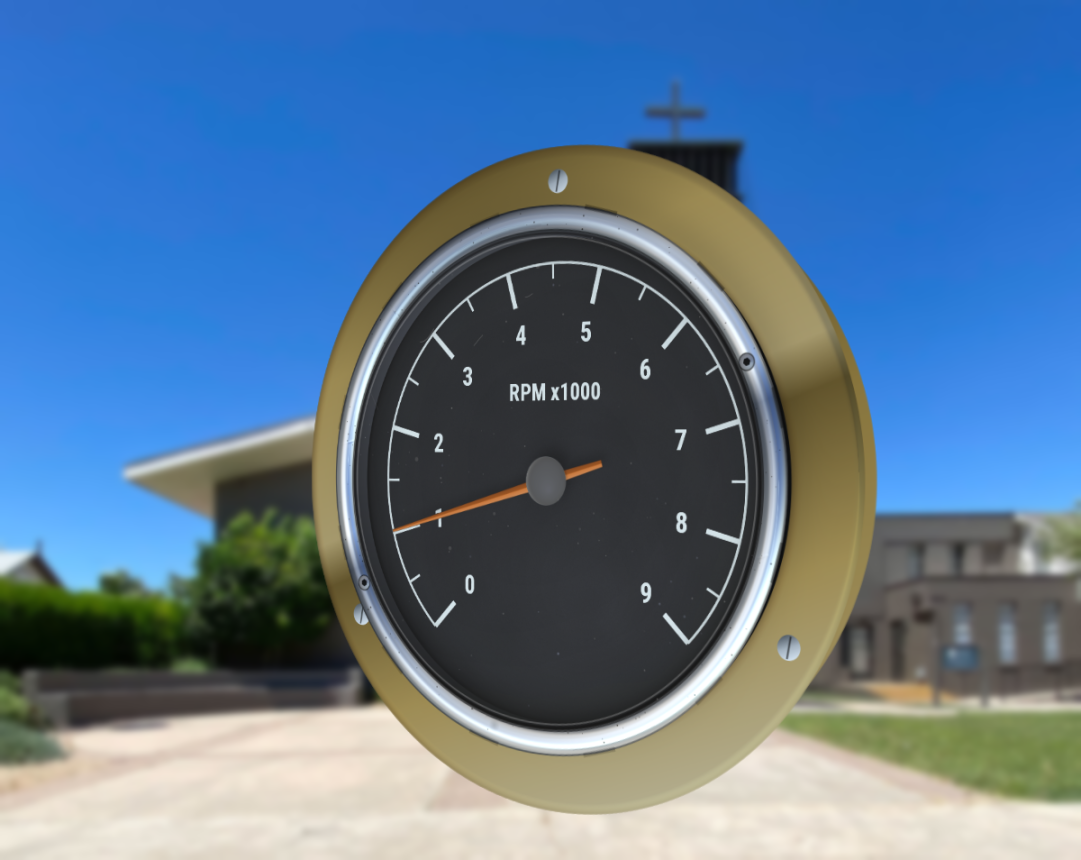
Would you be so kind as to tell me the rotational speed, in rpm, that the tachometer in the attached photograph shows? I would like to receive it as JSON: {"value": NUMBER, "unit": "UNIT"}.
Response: {"value": 1000, "unit": "rpm"}
